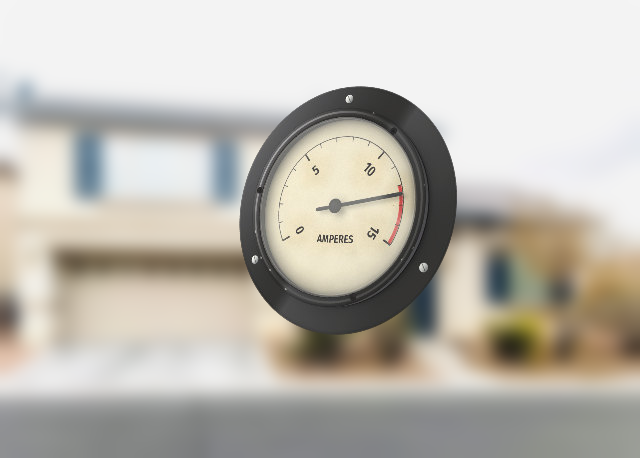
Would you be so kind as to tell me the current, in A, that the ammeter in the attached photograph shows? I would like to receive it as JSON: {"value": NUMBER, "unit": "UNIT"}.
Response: {"value": 12.5, "unit": "A"}
